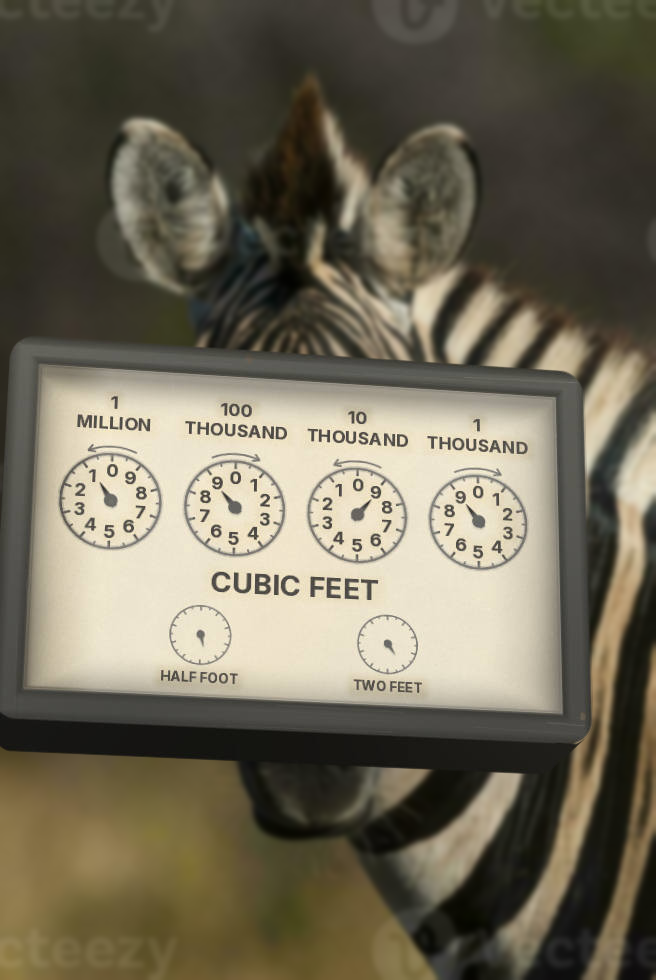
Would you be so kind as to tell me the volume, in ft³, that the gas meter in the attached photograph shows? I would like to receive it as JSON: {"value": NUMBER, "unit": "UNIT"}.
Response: {"value": 88900, "unit": "ft³"}
